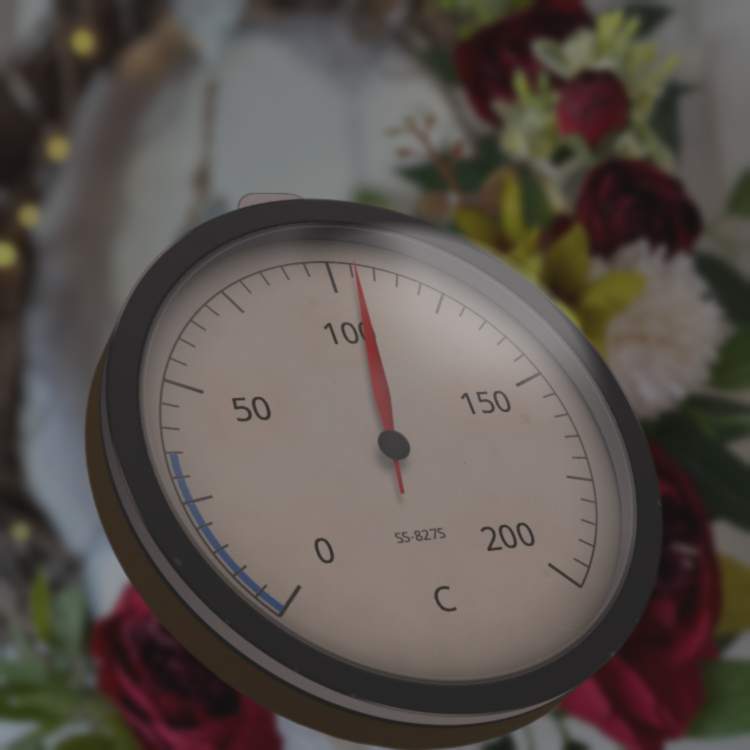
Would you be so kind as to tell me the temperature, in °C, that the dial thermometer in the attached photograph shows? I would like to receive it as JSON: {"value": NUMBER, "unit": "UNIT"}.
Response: {"value": 105, "unit": "°C"}
